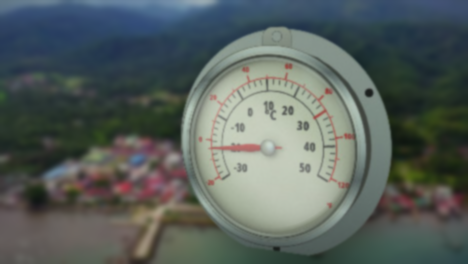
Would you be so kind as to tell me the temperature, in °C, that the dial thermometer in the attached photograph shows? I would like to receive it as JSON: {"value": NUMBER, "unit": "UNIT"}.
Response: {"value": -20, "unit": "°C"}
